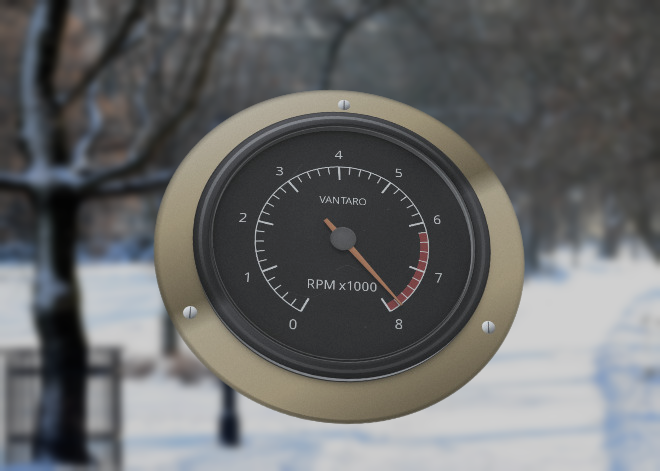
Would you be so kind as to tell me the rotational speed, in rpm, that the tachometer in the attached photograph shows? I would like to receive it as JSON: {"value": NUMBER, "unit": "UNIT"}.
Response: {"value": 7800, "unit": "rpm"}
